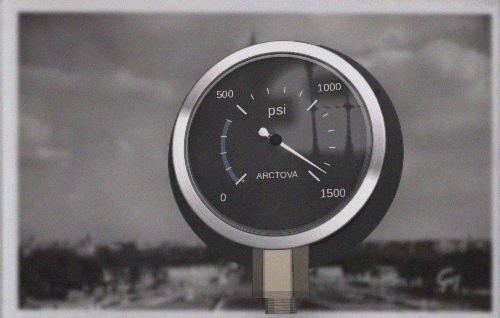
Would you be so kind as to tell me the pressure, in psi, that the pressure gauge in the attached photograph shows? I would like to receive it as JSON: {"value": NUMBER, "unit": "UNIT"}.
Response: {"value": 1450, "unit": "psi"}
